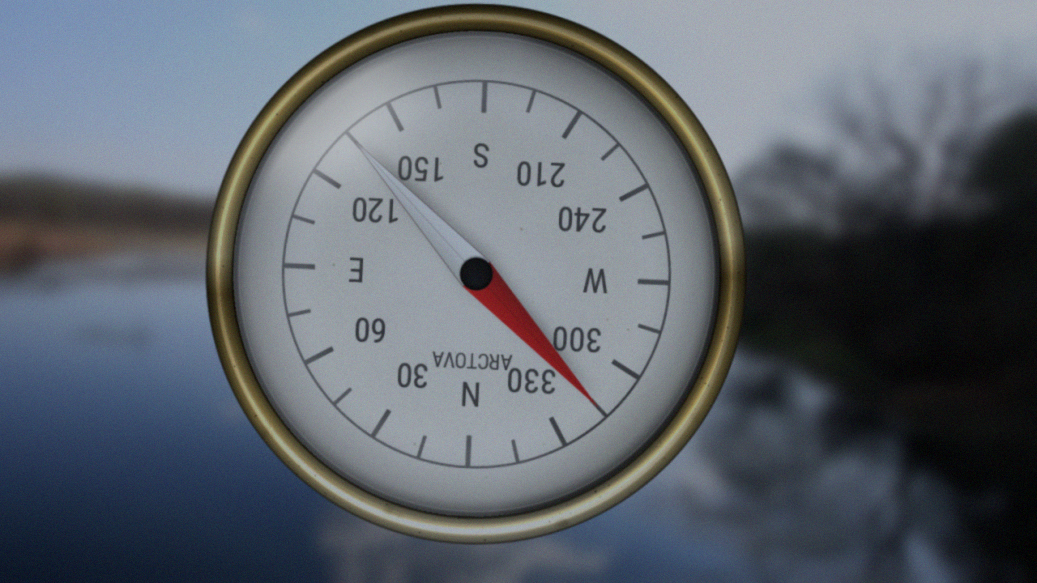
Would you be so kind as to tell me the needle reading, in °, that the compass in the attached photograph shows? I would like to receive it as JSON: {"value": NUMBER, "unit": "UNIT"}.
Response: {"value": 315, "unit": "°"}
